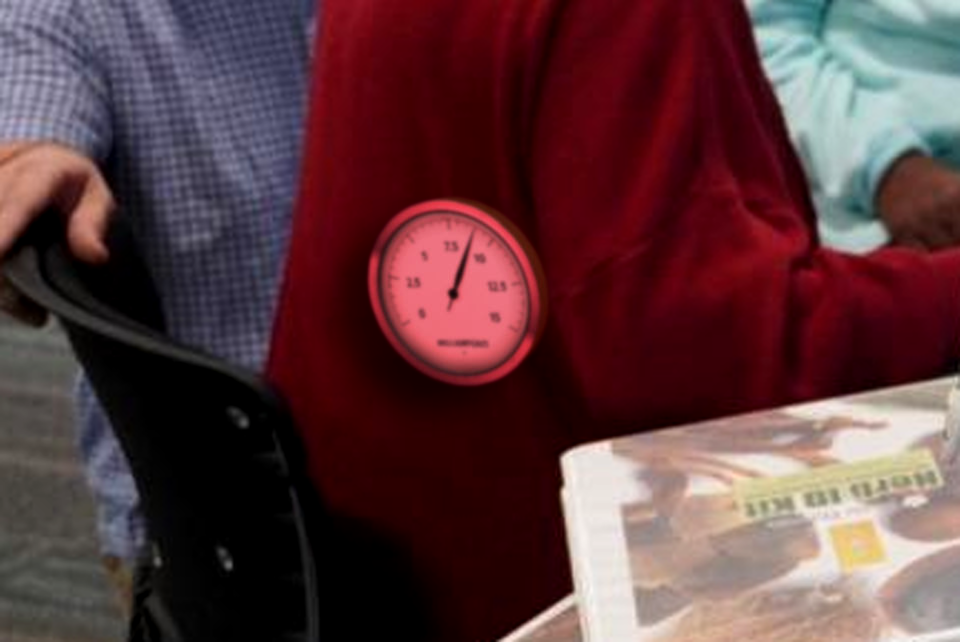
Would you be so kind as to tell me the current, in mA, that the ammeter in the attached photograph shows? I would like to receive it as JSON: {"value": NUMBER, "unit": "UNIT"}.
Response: {"value": 9, "unit": "mA"}
